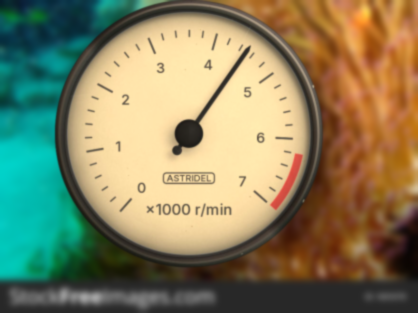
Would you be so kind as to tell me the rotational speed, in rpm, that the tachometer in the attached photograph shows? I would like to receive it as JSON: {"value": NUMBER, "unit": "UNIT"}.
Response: {"value": 4500, "unit": "rpm"}
